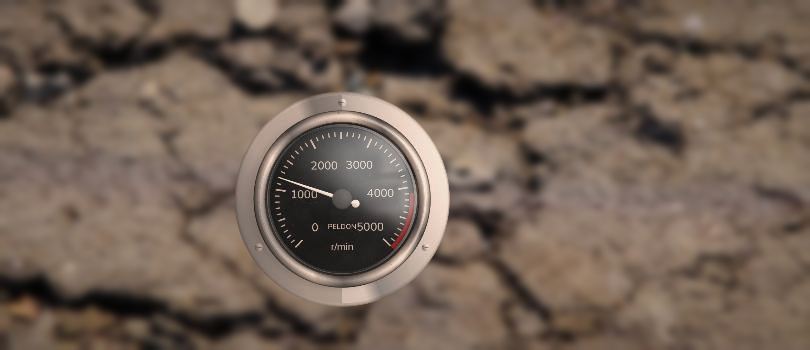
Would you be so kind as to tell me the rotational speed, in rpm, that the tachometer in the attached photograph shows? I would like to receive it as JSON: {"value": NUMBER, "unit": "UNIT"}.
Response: {"value": 1200, "unit": "rpm"}
